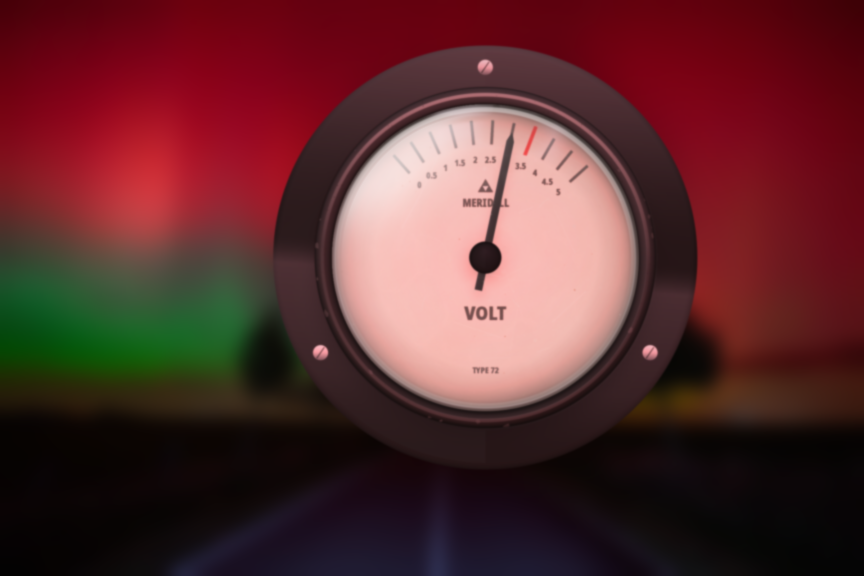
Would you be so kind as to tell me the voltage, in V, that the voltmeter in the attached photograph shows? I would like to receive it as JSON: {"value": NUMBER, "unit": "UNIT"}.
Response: {"value": 3, "unit": "V"}
